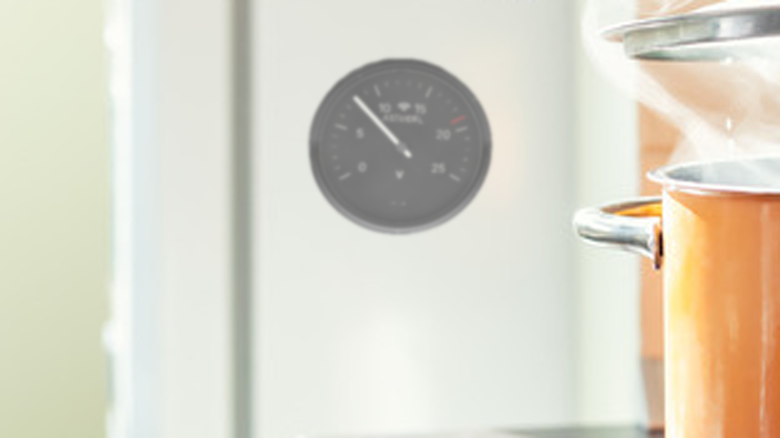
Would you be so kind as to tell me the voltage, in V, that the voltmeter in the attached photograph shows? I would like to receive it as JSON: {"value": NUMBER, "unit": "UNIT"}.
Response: {"value": 8, "unit": "V"}
